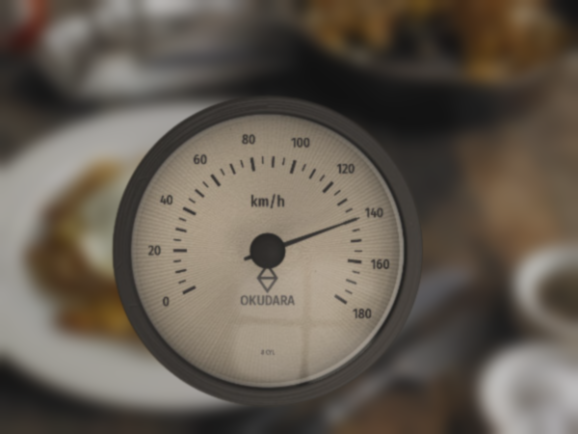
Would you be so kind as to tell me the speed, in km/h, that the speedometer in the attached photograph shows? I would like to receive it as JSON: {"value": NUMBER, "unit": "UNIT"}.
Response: {"value": 140, "unit": "km/h"}
